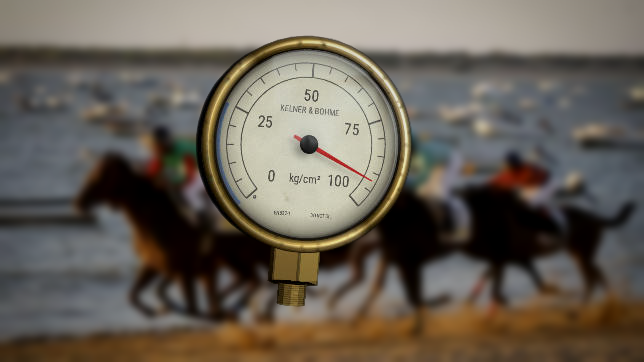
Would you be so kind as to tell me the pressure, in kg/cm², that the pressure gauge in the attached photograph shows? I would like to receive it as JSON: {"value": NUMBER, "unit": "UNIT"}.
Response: {"value": 92.5, "unit": "kg/cm²"}
